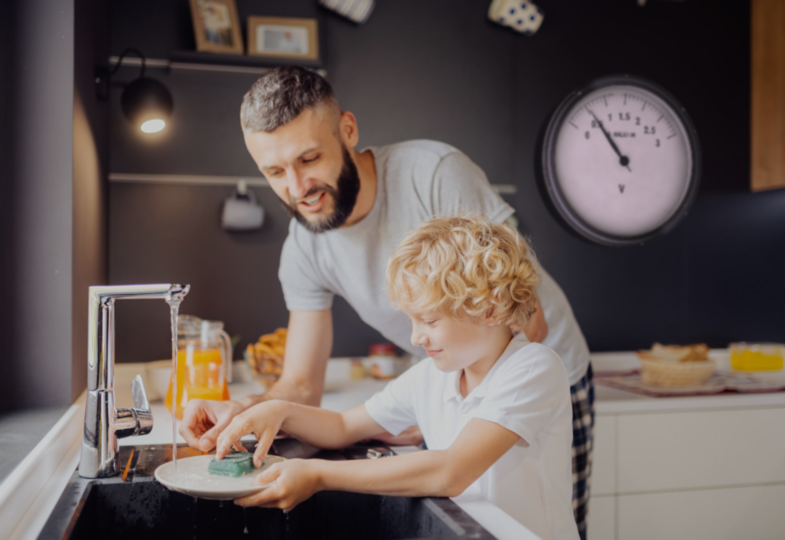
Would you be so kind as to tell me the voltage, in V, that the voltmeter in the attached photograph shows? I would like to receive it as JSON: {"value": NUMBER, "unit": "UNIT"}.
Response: {"value": 0.5, "unit": "V"}
